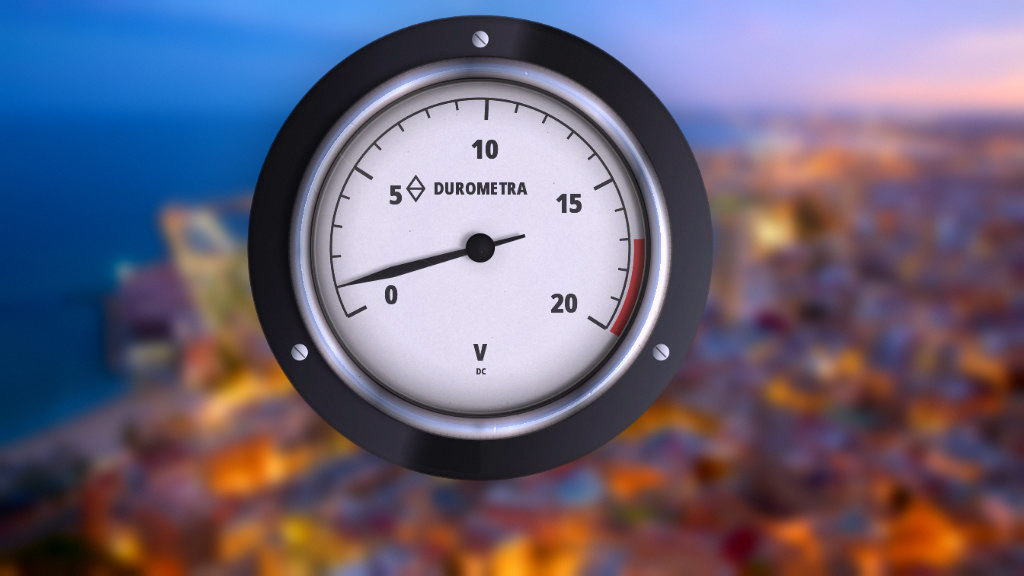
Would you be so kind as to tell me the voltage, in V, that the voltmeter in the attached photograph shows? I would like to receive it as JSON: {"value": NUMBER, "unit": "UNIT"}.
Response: {"value": 1, "unit": "V"}
